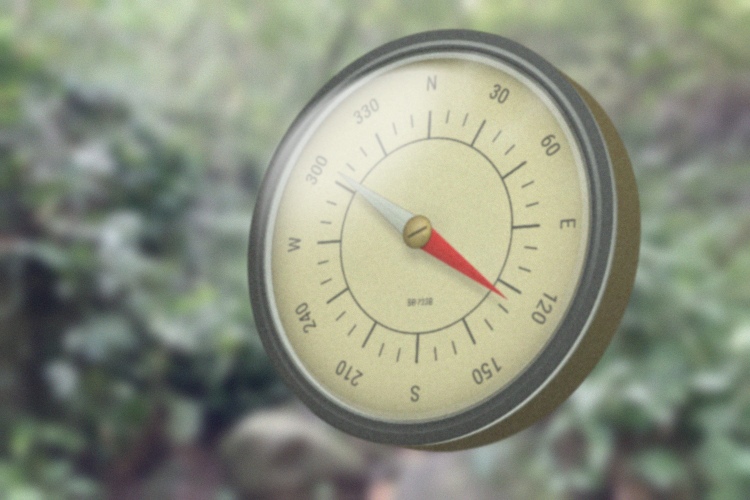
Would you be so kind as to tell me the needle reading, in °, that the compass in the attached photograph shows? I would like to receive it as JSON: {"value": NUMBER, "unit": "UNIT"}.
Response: {"value": 125, "unit": "°"}
